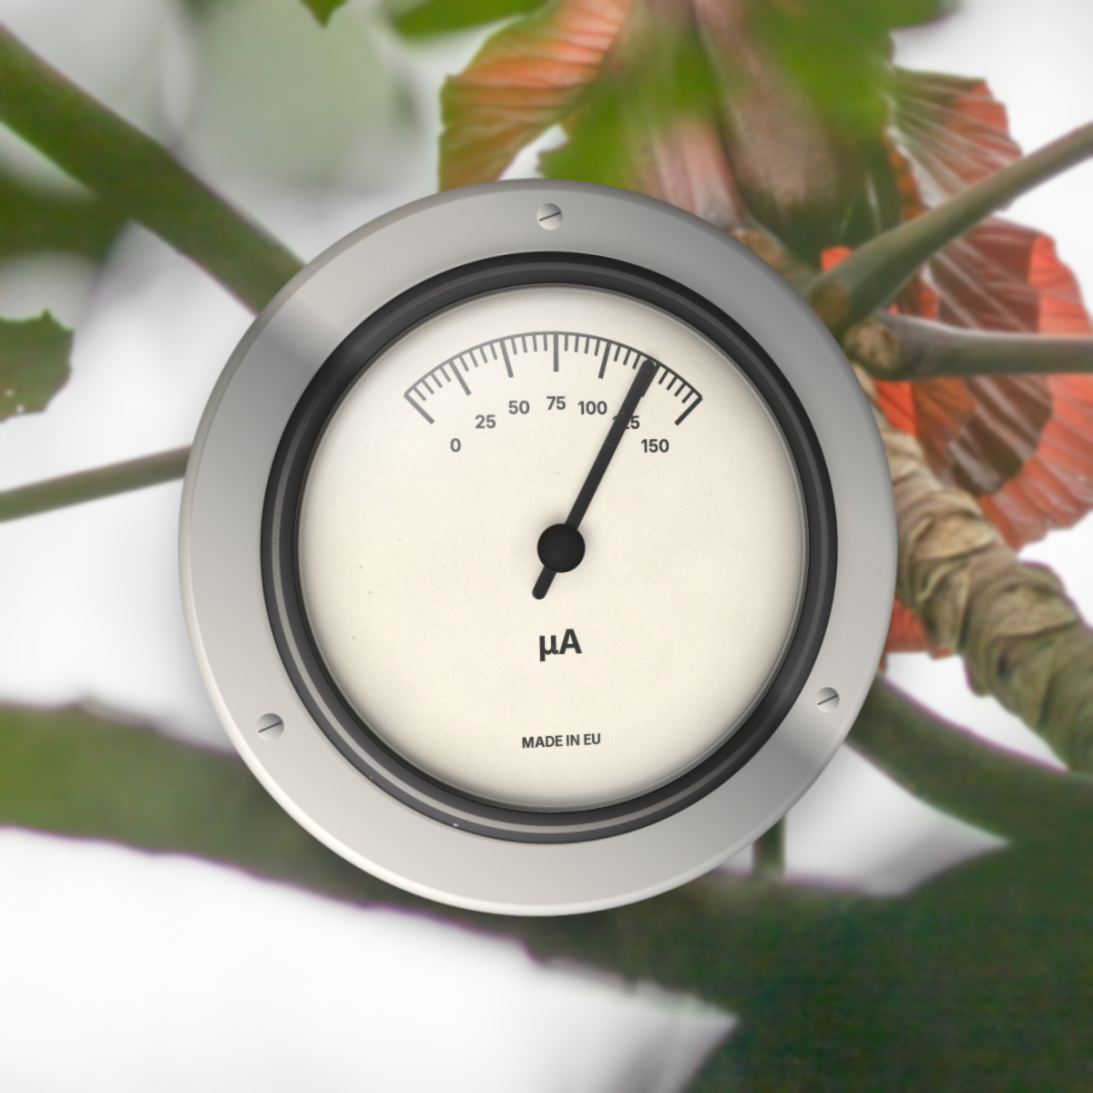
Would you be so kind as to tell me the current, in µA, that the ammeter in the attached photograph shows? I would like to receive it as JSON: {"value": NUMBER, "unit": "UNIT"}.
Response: {"value": 120, "unit": "µA"}
